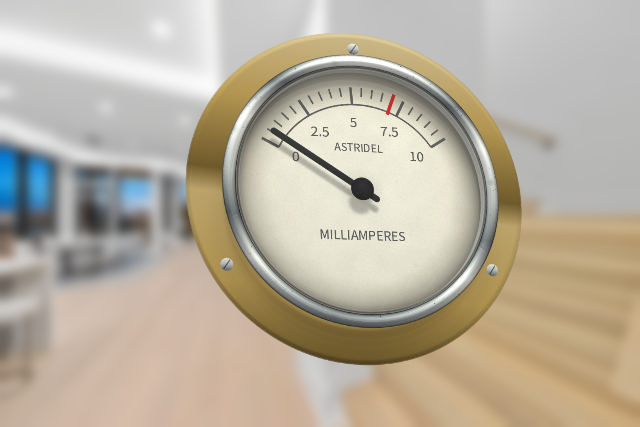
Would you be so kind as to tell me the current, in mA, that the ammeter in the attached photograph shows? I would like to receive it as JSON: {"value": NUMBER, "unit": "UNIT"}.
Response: {"value": 0.5, "unit": "mA"}
